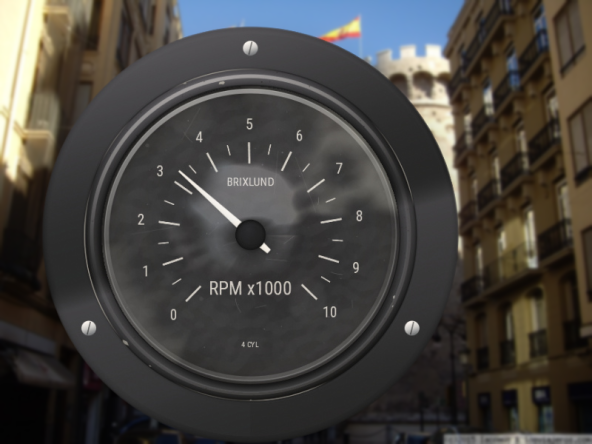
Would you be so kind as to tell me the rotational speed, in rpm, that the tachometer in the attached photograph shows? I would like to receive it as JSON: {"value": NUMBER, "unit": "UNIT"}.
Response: {"value": 3250, "unit": "rpm"}
